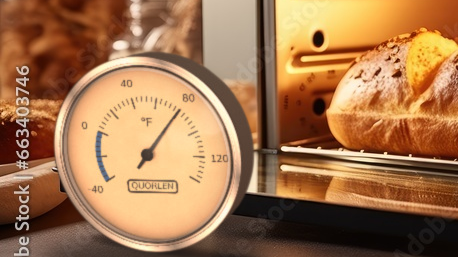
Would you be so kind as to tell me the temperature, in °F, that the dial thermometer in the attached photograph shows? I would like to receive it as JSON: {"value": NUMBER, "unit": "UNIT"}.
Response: {"value": 80, "unit": "°F"}
